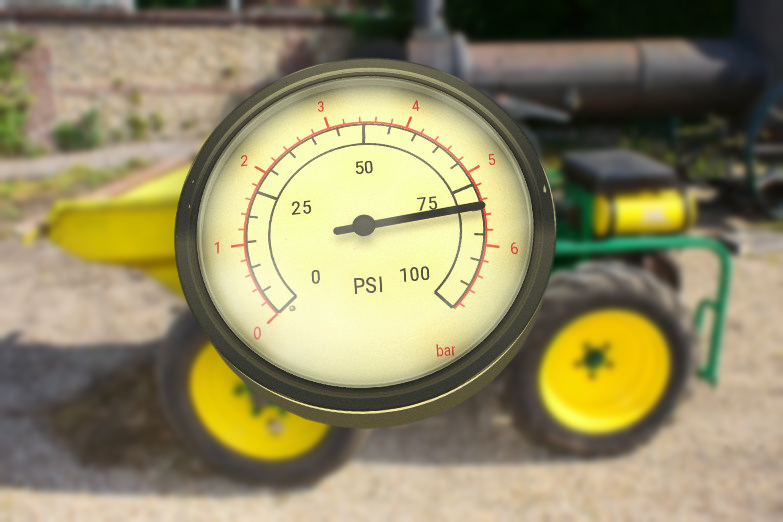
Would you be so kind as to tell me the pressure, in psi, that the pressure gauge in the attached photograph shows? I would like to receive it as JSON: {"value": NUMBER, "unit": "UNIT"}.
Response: {"value": 80, "unit": "psi"}
